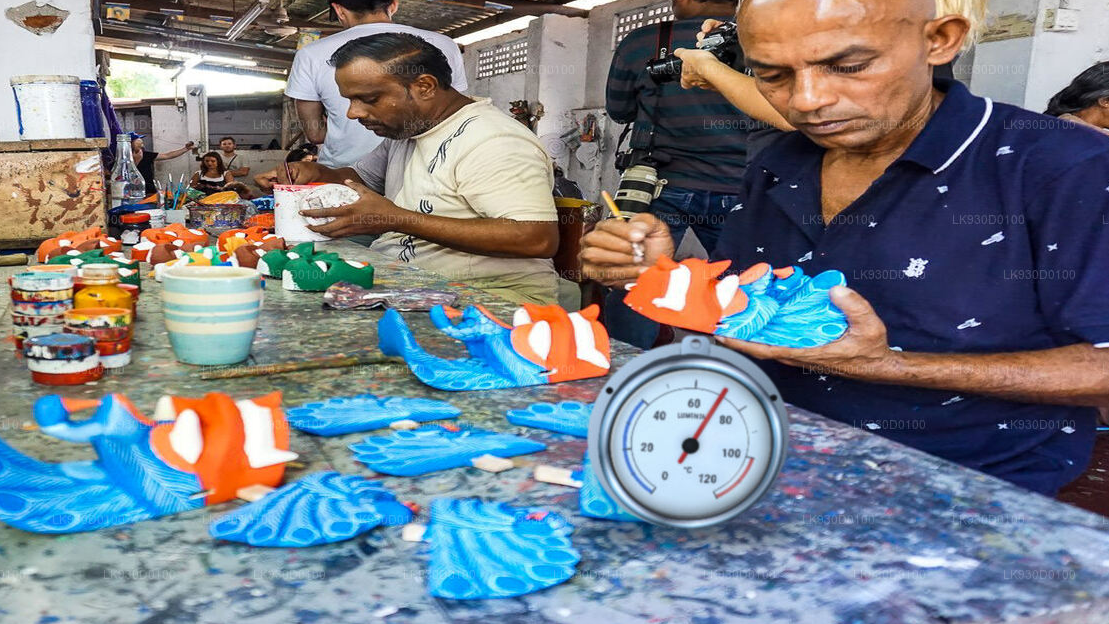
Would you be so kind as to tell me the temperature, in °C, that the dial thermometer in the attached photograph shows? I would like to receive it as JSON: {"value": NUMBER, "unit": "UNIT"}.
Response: {"value": 70, "unit": "°C"}
